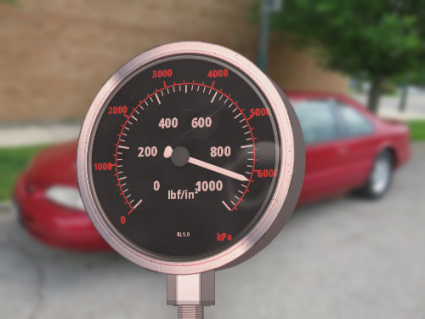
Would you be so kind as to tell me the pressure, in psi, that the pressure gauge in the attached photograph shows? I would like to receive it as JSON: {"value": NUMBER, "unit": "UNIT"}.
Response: {"value": 900, "unit": "psi"}
